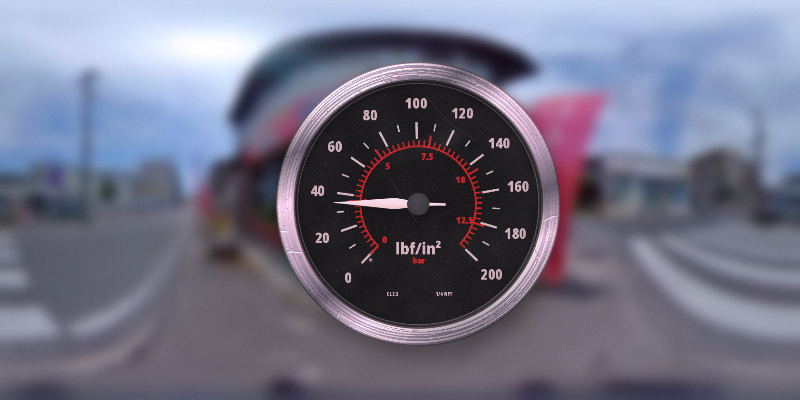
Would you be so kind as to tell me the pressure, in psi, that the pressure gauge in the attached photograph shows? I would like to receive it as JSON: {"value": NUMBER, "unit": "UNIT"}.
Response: {"value": 35, "unit": "psi"}
